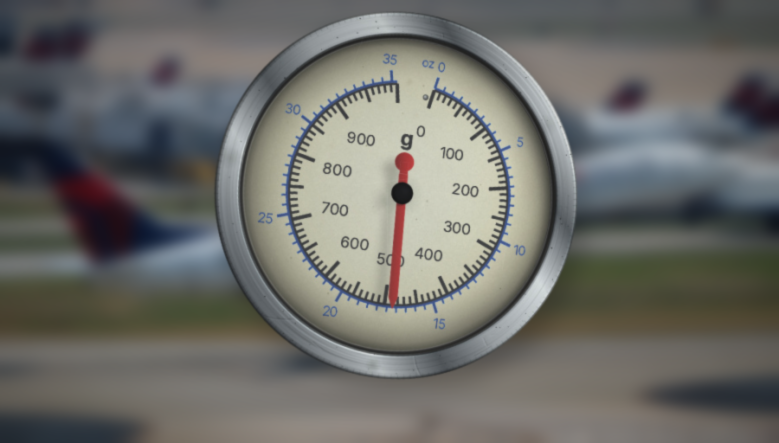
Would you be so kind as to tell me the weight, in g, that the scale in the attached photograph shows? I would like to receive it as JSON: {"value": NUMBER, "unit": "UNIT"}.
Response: {"value": 490, "unit": "g"}
